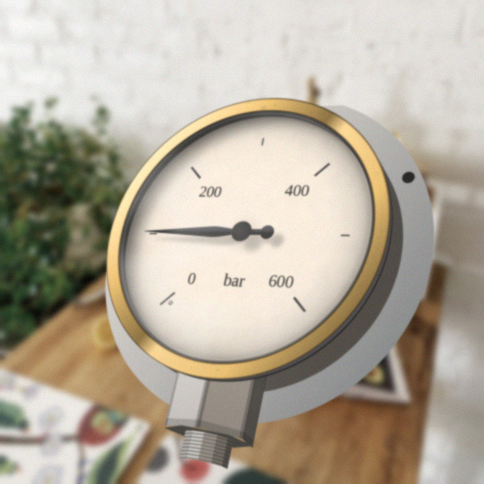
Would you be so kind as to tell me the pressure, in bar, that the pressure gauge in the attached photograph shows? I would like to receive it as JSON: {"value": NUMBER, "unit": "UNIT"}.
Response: {"value": 100, "unit": "bar"}
